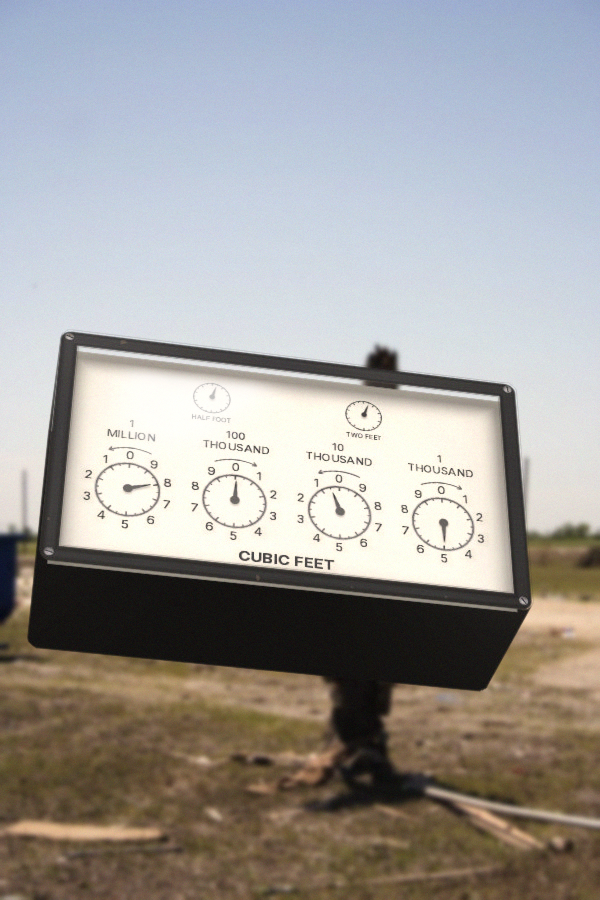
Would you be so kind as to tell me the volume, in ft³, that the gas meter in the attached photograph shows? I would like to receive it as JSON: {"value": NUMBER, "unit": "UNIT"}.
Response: {"value": 800500, "unit": "ft³"}
